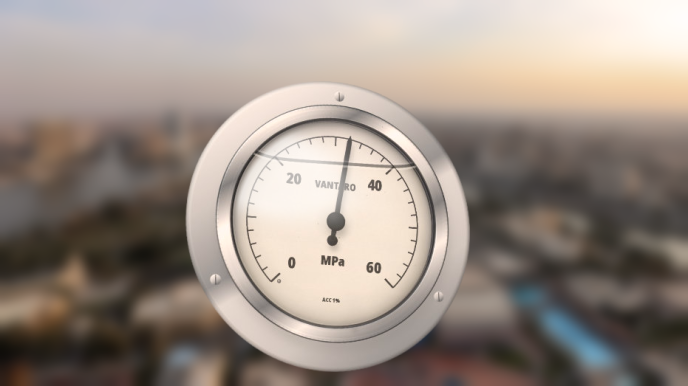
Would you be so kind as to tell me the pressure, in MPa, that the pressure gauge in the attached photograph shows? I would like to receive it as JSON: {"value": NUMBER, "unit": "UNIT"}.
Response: {"value": 32, "unit": "MPa"}
